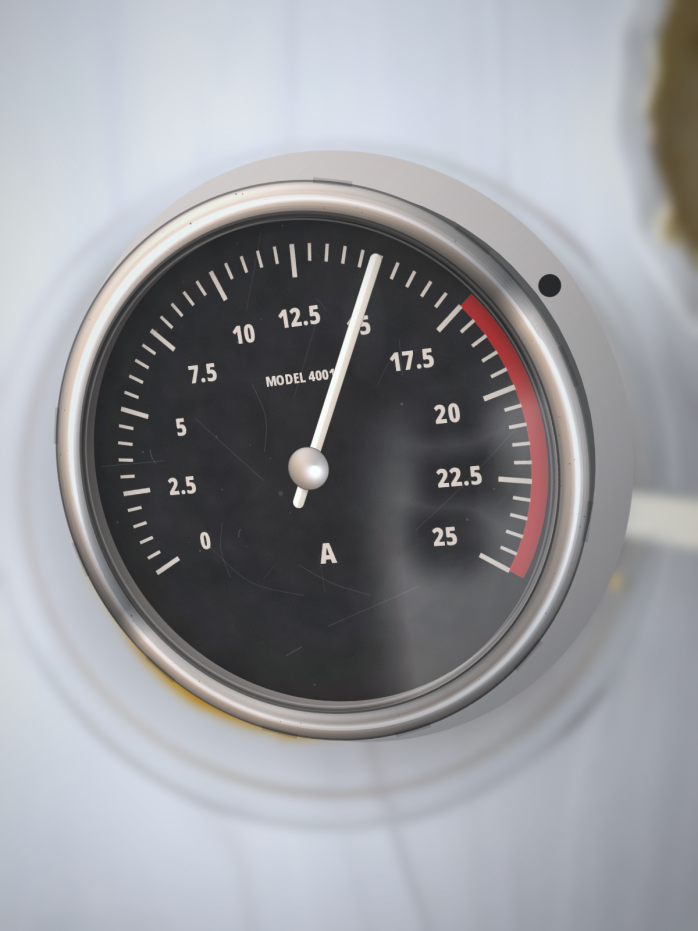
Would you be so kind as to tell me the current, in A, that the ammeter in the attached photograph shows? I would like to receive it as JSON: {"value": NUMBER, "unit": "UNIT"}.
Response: {"value": 15, "unit": "A"}
